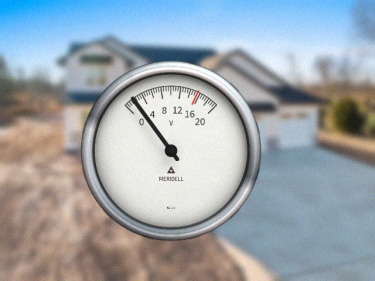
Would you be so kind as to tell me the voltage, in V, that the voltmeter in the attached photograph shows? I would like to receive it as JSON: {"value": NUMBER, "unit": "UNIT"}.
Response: {"value": 2, "unit": "V"}
